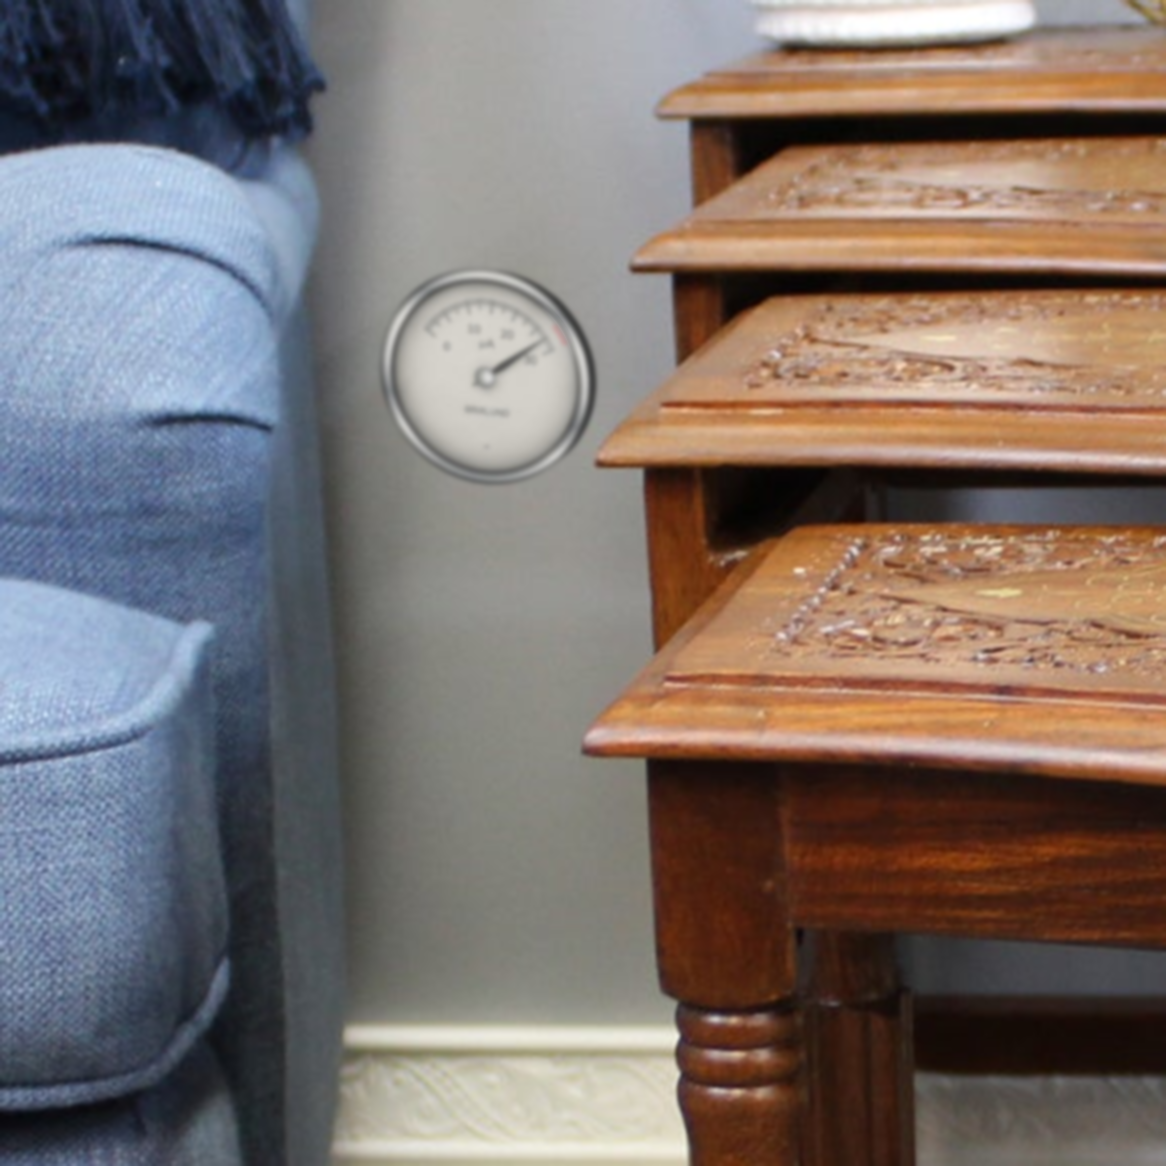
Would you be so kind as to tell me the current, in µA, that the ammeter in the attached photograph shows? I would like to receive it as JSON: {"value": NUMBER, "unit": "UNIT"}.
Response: {"value": 27.5, "unit": "µA"}
